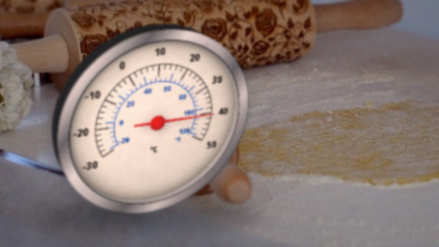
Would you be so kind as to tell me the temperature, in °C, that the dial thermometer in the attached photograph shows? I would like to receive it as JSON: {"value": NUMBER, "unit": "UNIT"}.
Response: {"value": 40, "unit": "°C"}
